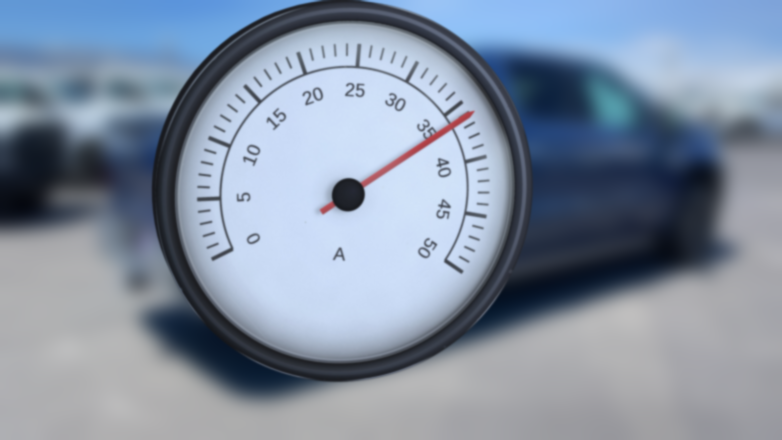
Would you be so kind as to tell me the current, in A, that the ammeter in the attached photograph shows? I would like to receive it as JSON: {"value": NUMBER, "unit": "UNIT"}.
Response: {"value": 36, "unit": "A"}
